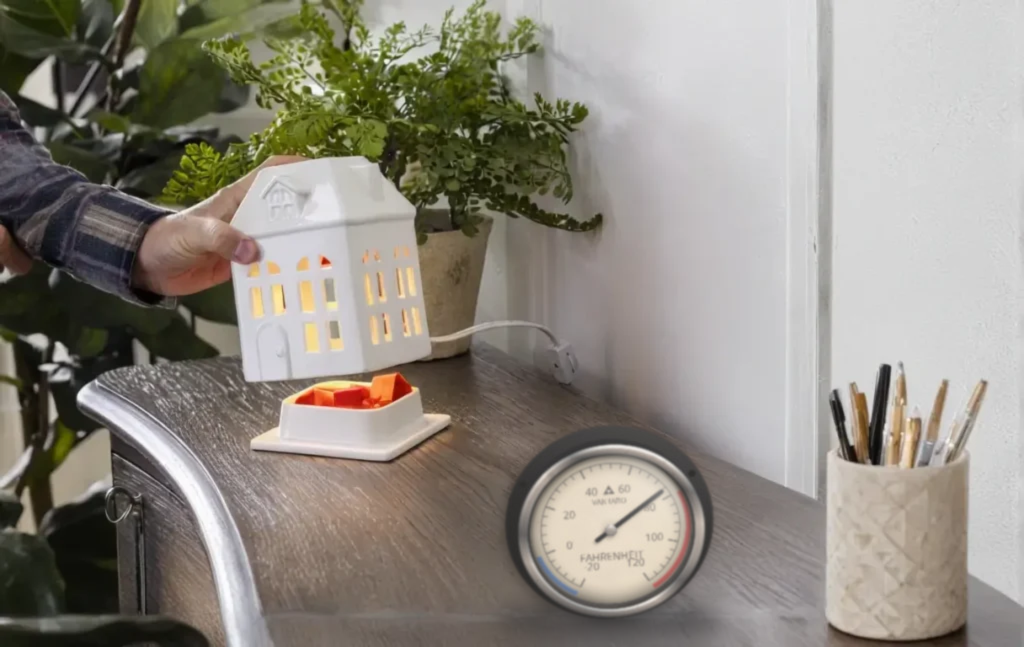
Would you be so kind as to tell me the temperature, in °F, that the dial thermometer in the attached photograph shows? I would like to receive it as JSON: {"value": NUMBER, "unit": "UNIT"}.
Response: {"value": 76, "unit": "°F"}
